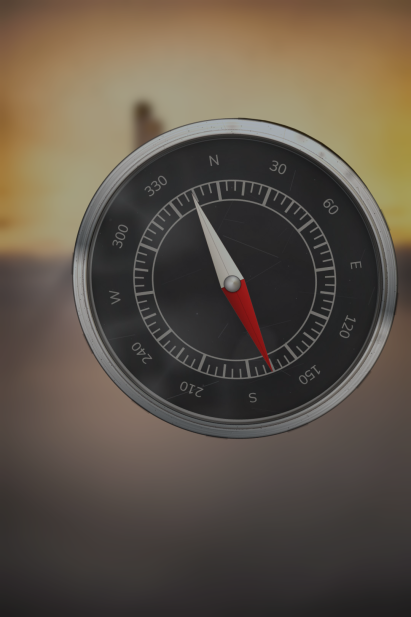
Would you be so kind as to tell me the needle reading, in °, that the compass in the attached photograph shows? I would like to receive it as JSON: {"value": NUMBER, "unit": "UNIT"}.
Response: {"value": 165, "unit": "°"}
